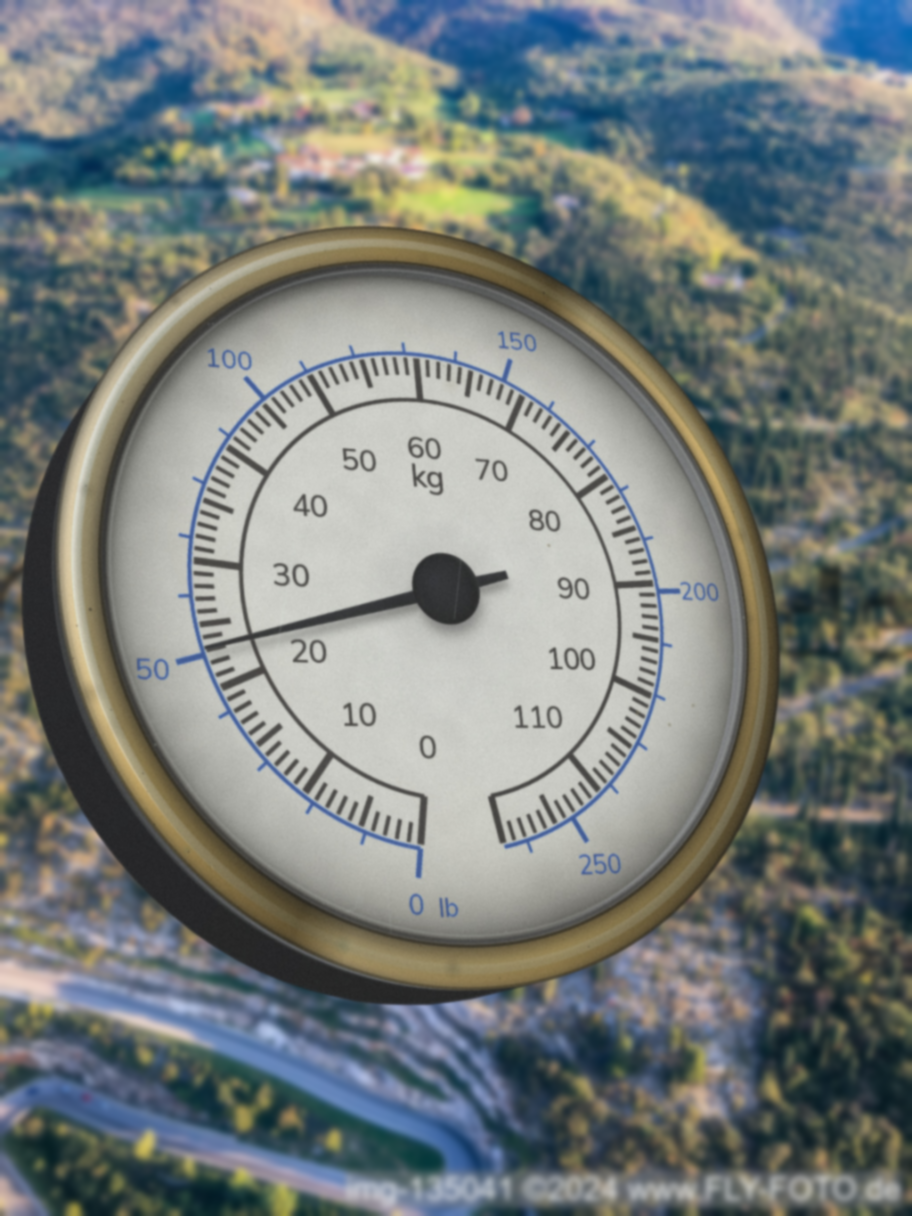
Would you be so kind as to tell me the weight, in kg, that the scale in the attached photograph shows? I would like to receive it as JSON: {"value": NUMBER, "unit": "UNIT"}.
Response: {"value": 23, "unit": "kg"}
